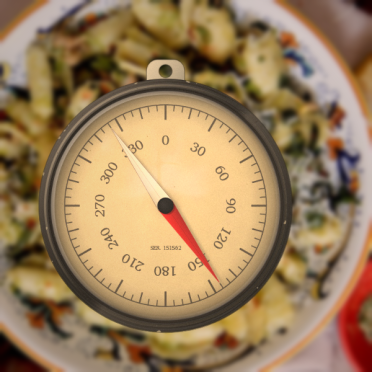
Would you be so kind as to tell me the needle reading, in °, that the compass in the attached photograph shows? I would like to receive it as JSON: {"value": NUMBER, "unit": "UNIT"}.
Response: {"value": 145, "unit": "°"}
